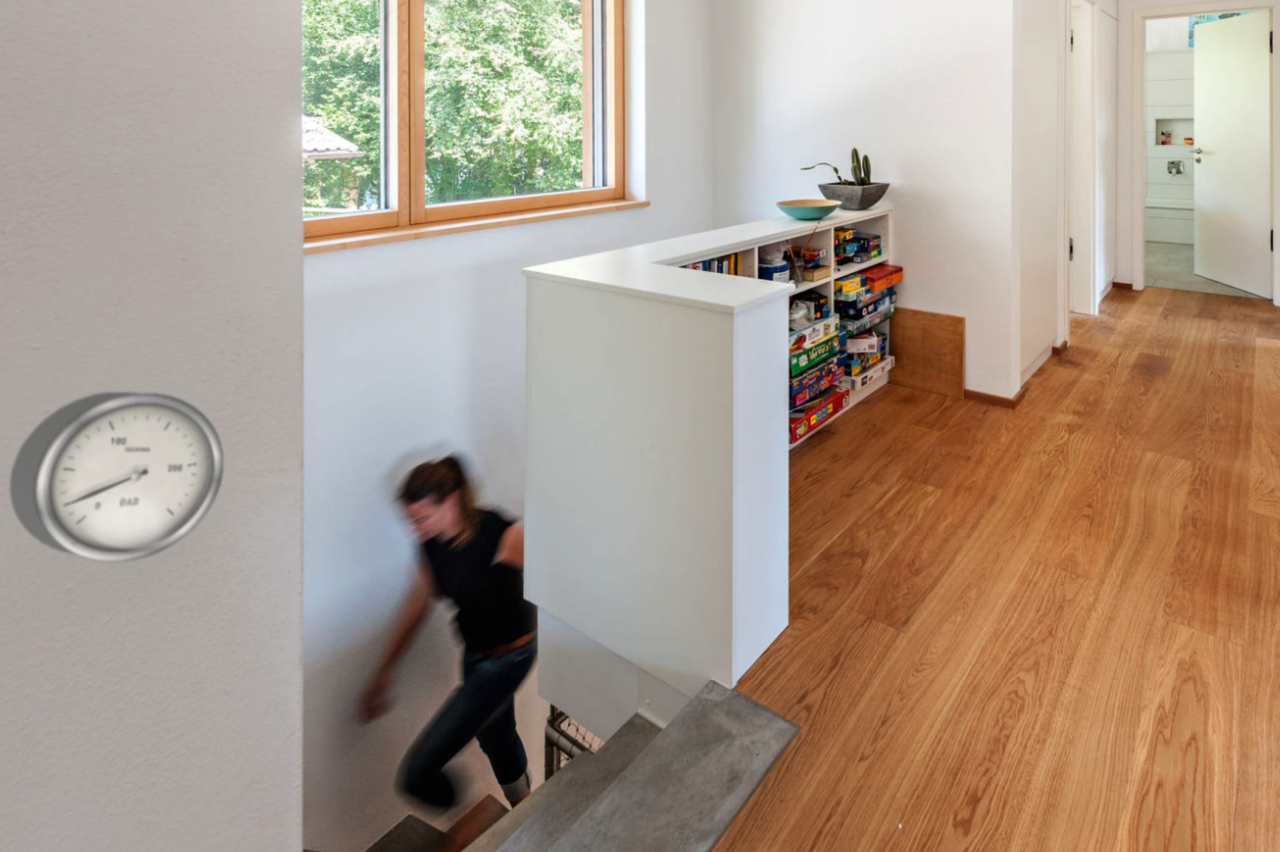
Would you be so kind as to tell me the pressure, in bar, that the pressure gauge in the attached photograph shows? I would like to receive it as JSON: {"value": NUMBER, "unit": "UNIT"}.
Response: {"value": 20, "unit": "bar"}
